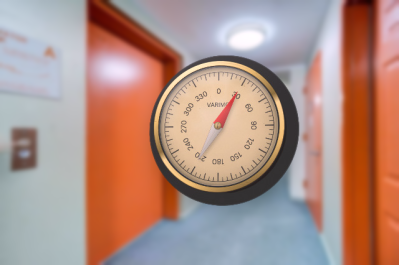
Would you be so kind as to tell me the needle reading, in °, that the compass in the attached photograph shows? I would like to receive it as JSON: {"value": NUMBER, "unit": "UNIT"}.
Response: {"value": 30, "unit": "°"}
